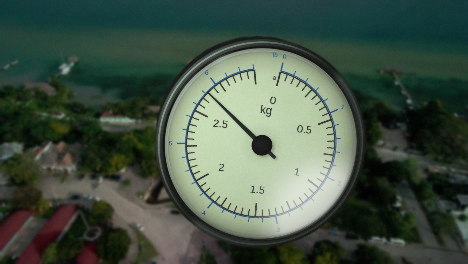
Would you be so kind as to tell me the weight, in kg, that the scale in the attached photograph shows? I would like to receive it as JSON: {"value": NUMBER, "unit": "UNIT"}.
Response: {"value": 2.65, "unit": "kg"}
